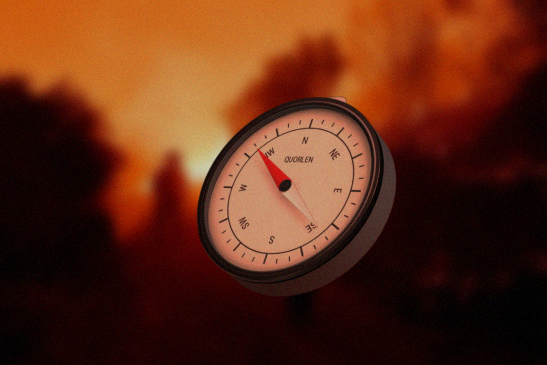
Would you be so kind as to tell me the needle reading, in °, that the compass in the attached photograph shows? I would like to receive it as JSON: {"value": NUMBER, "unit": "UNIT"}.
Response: {"value": 310, "unit": "°"}
